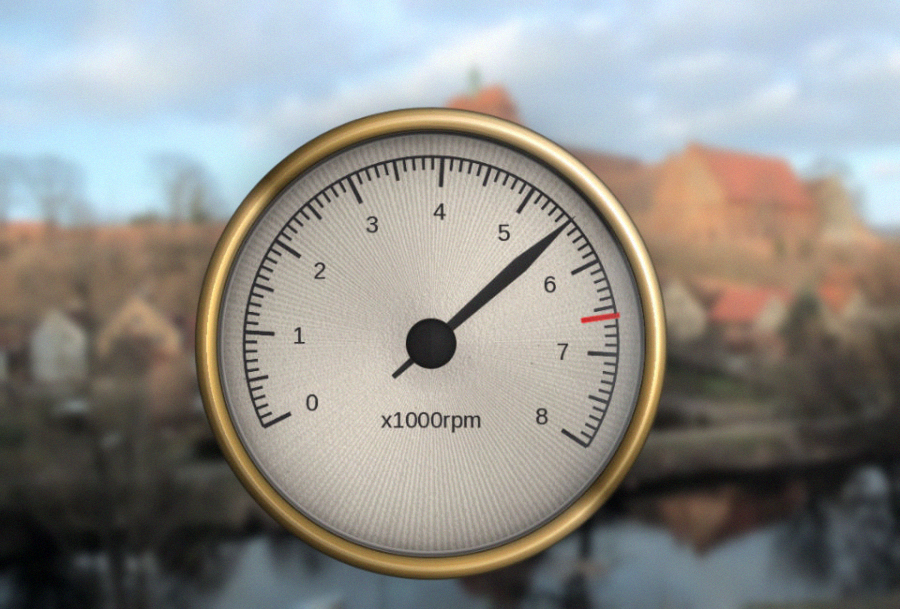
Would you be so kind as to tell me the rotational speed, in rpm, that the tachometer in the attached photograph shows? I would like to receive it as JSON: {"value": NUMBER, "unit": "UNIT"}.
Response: {"value": 5500, "unit": "rpm"}
